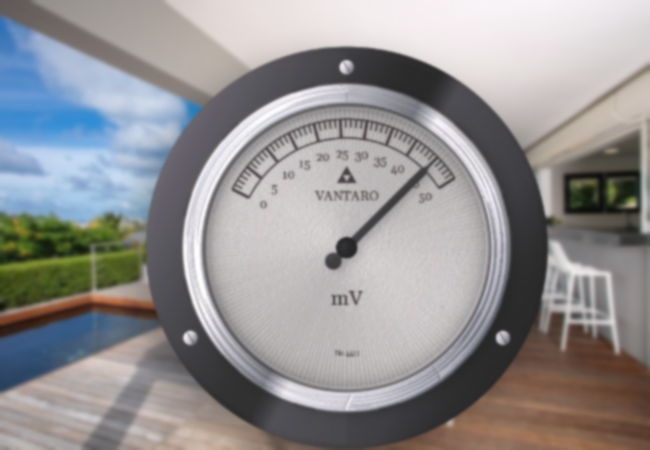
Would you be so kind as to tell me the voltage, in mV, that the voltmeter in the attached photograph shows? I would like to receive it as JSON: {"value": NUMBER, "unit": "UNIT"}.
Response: {"value": 45, "unit": "mV"}
